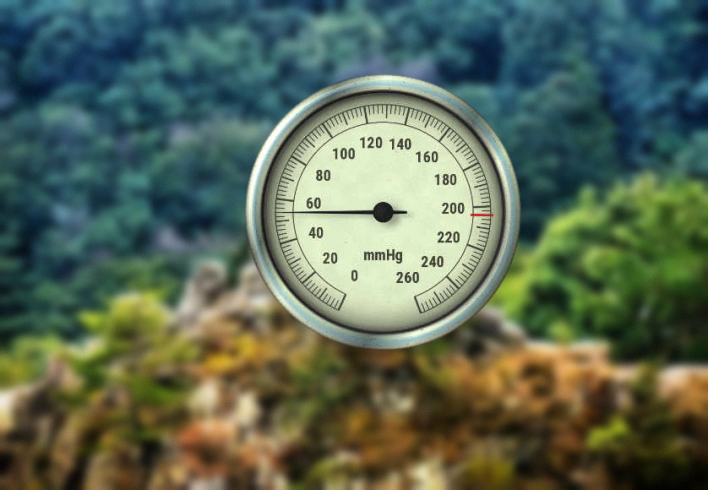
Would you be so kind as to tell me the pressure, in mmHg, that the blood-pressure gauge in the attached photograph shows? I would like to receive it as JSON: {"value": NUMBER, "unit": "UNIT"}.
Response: {"value": 54, "unit": "mmHg"}
